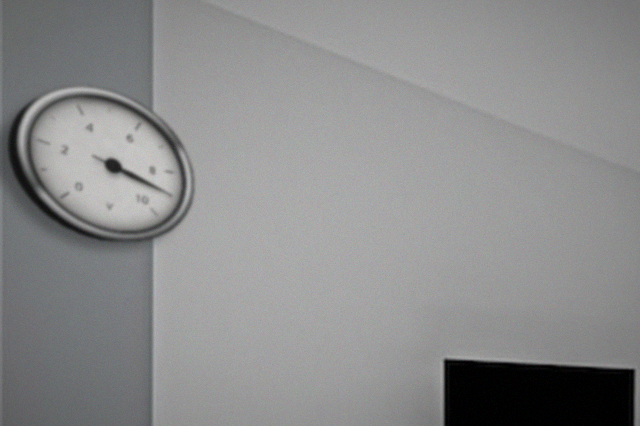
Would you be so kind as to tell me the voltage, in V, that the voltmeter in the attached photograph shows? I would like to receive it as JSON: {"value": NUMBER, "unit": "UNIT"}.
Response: {"value": 9, "unit": "V"}
